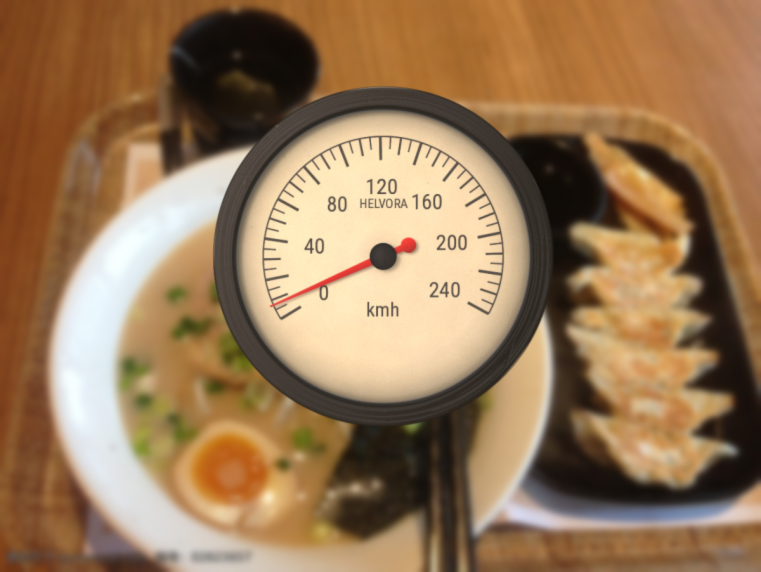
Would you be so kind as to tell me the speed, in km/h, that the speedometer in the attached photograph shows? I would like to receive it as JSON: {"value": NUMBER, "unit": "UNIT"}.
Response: {"value": 7.5, "unit": "km/h"}
